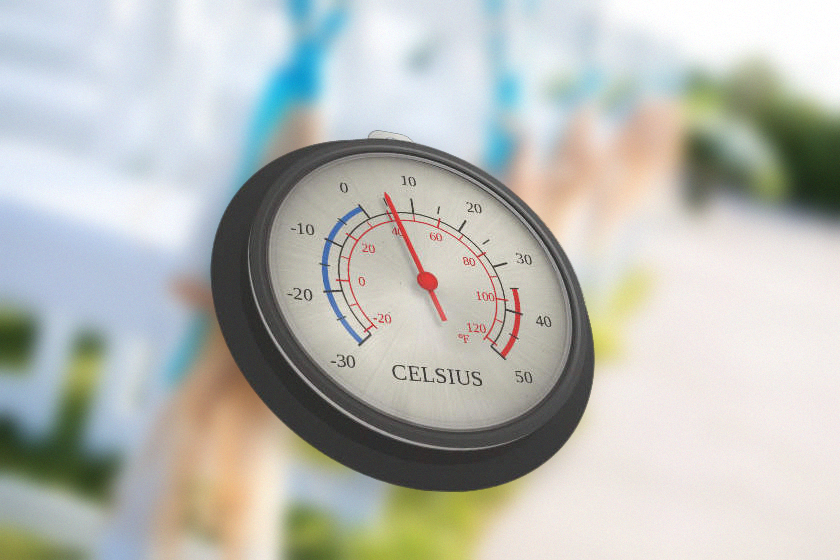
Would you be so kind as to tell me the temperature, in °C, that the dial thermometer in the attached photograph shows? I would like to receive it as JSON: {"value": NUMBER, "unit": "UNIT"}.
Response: {"value": 5, "unit": "°C"}
